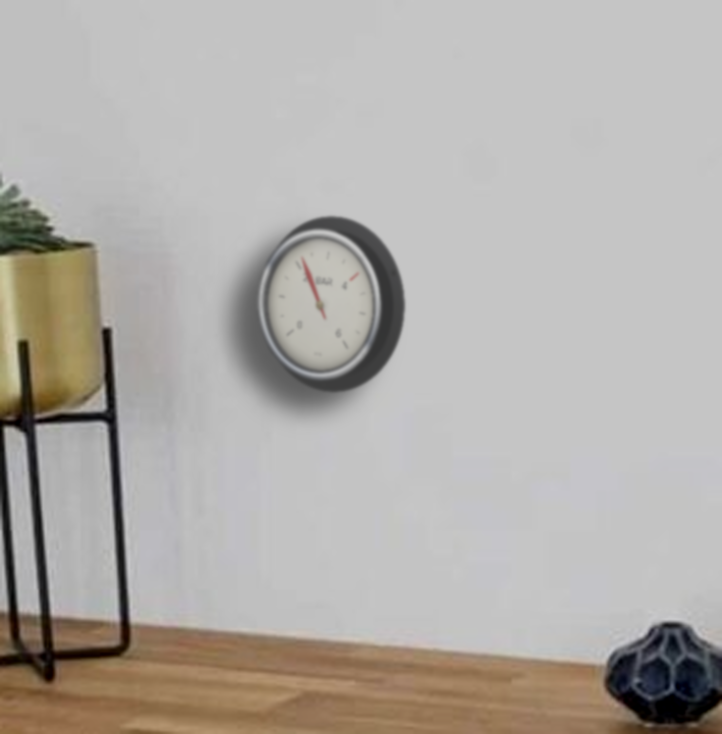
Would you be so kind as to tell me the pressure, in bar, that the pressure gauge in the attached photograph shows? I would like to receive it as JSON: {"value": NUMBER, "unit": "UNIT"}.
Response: {"value": 2.25, "unit": "bar"}
